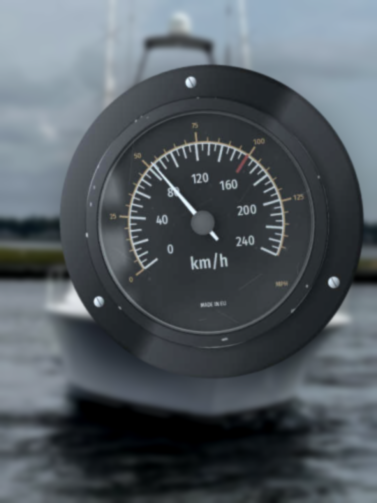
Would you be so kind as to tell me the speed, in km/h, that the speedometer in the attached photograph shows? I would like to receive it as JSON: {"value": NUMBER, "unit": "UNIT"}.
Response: {"value": 85, "unit": "km/h"}
